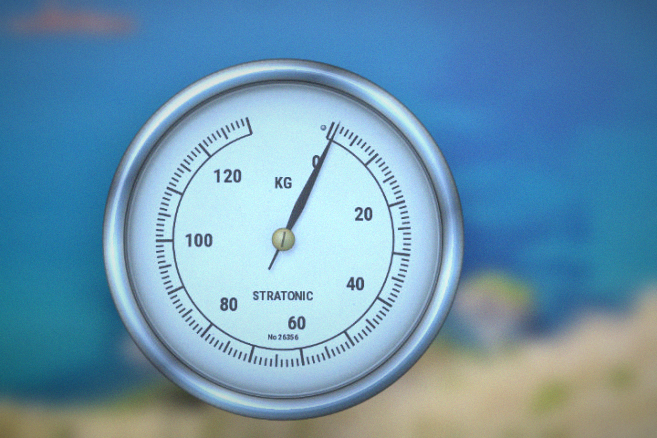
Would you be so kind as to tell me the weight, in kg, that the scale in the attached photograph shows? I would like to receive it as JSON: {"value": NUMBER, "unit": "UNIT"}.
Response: {"value": 1, "unit": "kg"}
